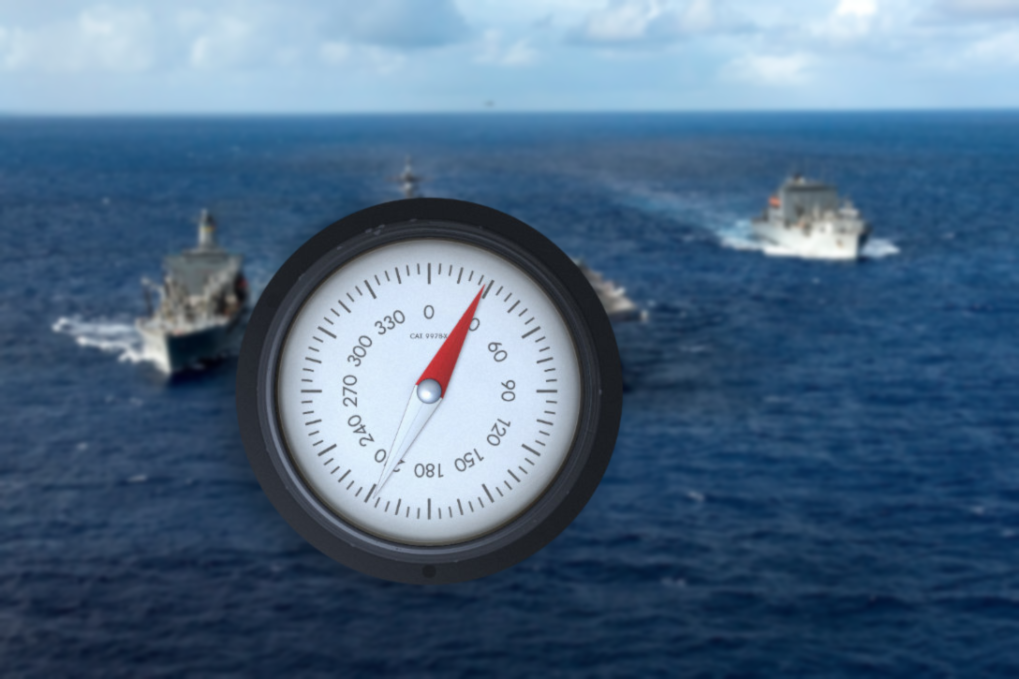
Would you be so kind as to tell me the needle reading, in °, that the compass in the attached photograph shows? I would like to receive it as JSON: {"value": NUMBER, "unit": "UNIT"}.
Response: {"value": 27.5, "unit": "°"}
